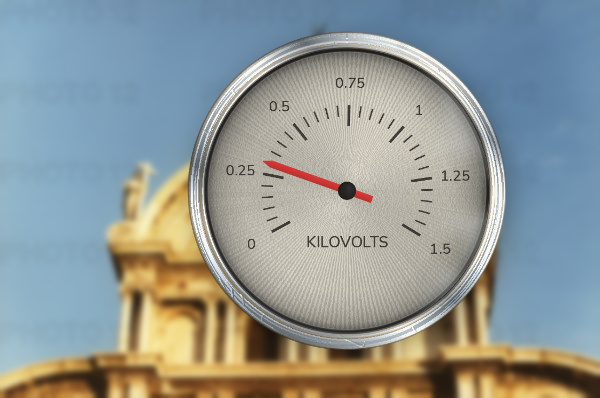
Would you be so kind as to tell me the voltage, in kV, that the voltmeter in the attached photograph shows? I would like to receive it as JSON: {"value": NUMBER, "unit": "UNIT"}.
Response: {"value": 0.3, "unit": "kV"}
